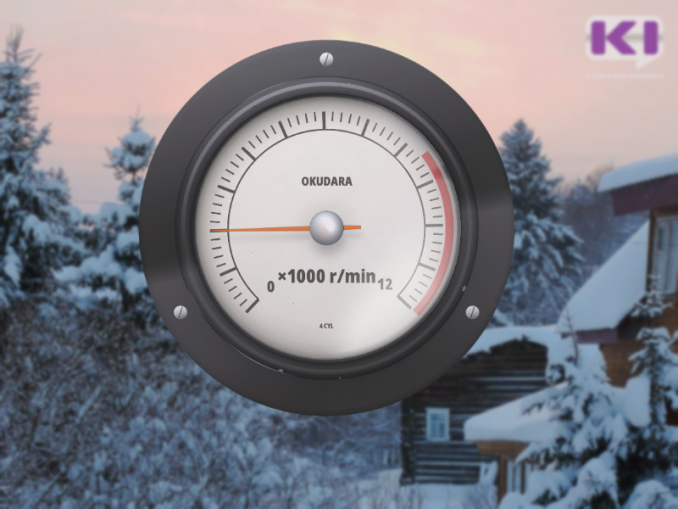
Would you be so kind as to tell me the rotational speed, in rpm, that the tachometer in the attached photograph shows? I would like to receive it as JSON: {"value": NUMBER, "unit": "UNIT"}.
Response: {"value": 2000, "unit": "rpm"}
